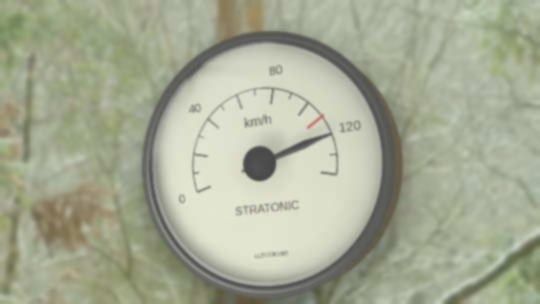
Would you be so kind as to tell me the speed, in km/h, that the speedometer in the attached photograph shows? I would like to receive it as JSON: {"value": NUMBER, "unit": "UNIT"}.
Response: {"value": 120, "unit": "km/h"}
